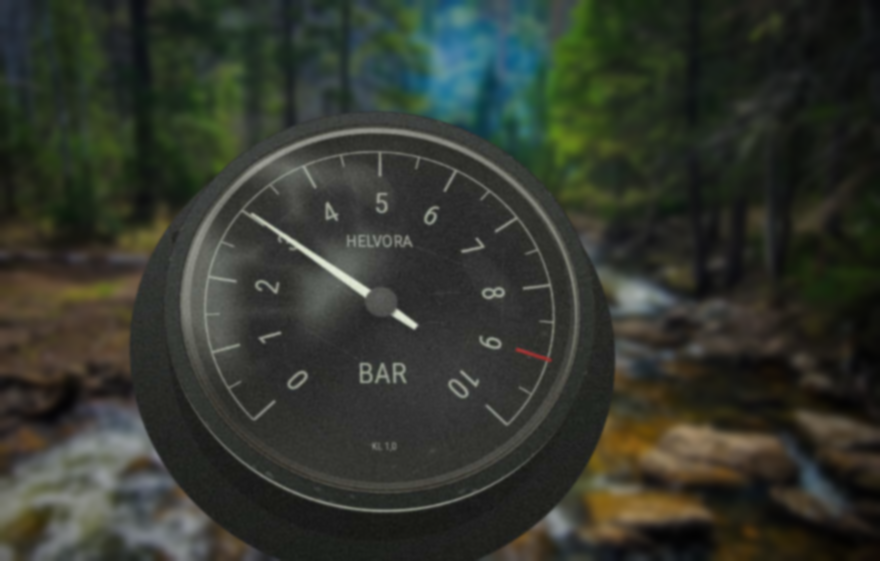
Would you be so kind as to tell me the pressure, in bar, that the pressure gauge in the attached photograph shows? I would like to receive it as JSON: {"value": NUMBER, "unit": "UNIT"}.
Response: {"value": 3, "unit": "bar"}
